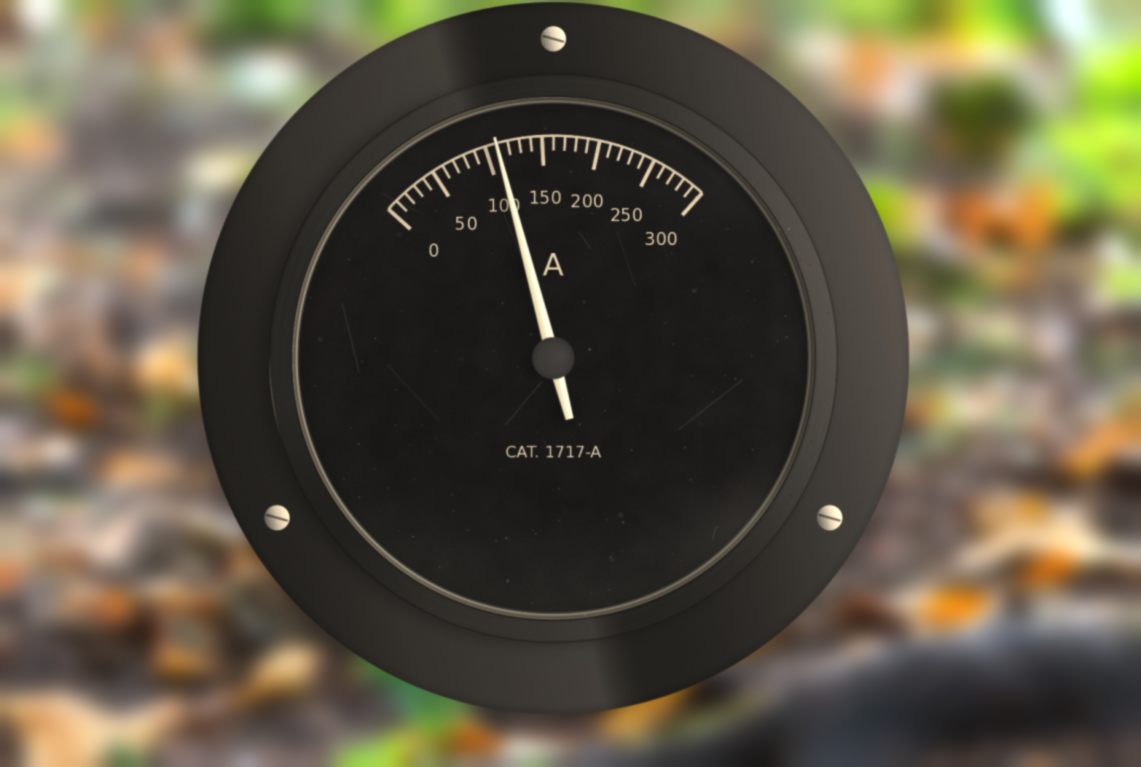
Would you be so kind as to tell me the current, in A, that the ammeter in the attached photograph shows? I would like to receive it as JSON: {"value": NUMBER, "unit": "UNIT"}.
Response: {"value": 110, "unit": "A"}
